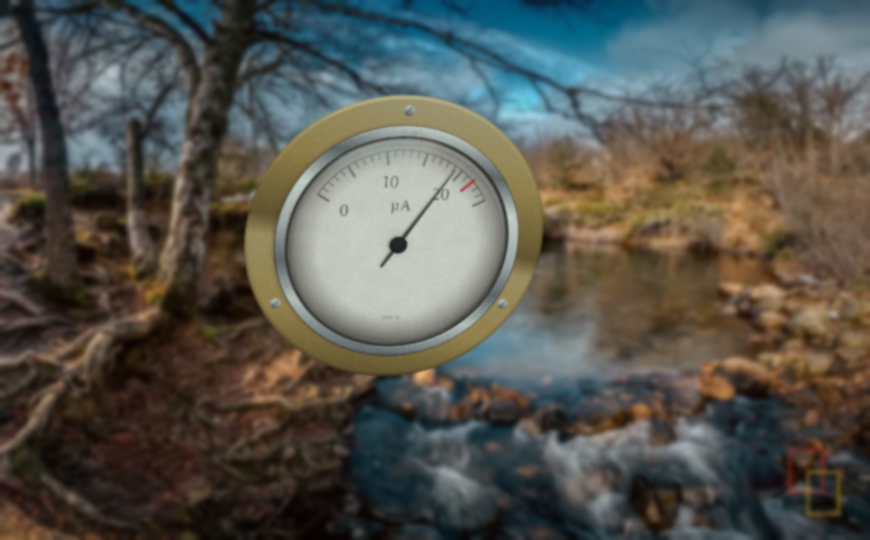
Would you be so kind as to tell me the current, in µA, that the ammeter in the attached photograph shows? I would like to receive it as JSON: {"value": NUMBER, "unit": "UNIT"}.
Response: {"value": 19, "unit": "µA"}
